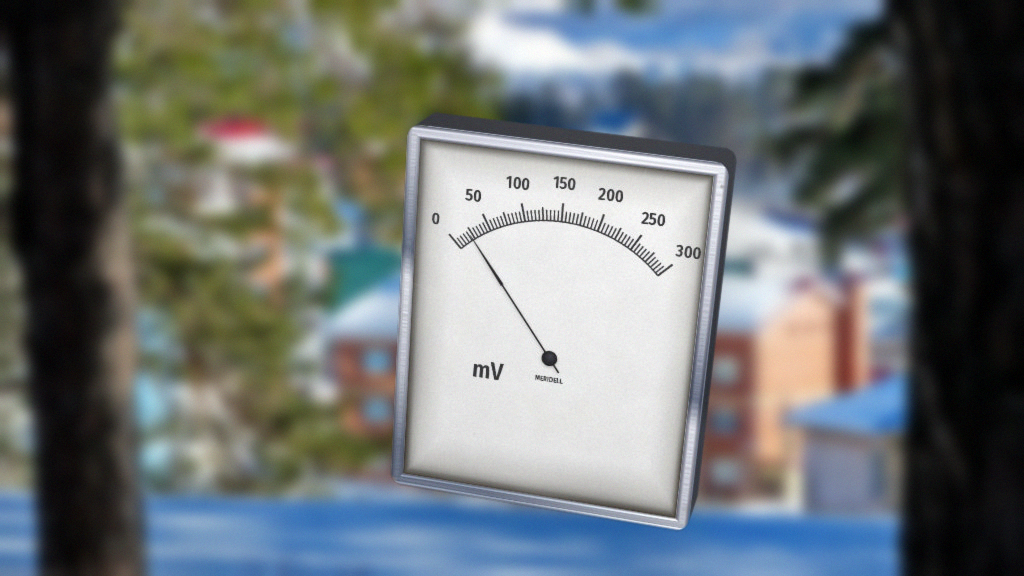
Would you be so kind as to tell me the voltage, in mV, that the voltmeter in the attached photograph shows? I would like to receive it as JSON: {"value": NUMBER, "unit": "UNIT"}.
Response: {"value": 25, "unit": "mV"}
